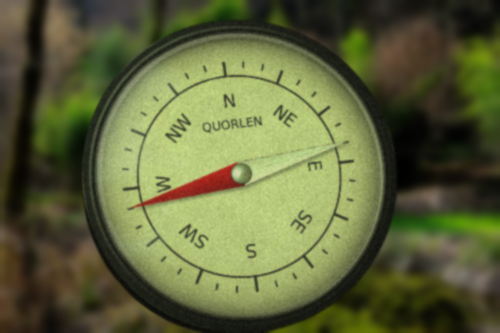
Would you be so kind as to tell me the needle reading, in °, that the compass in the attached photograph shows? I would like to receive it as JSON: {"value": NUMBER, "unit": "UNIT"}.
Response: {"value": 260, "unit": "°"}
